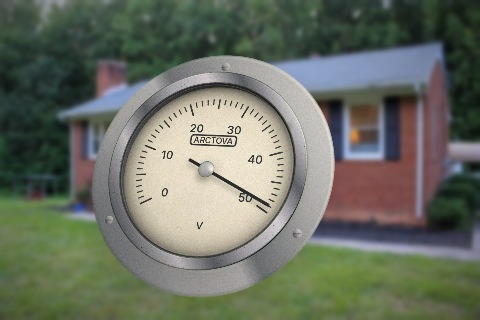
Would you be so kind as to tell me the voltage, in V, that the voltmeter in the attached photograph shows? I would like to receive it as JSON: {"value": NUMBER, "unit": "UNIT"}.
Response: {"value": 49, "unit": "V"}
